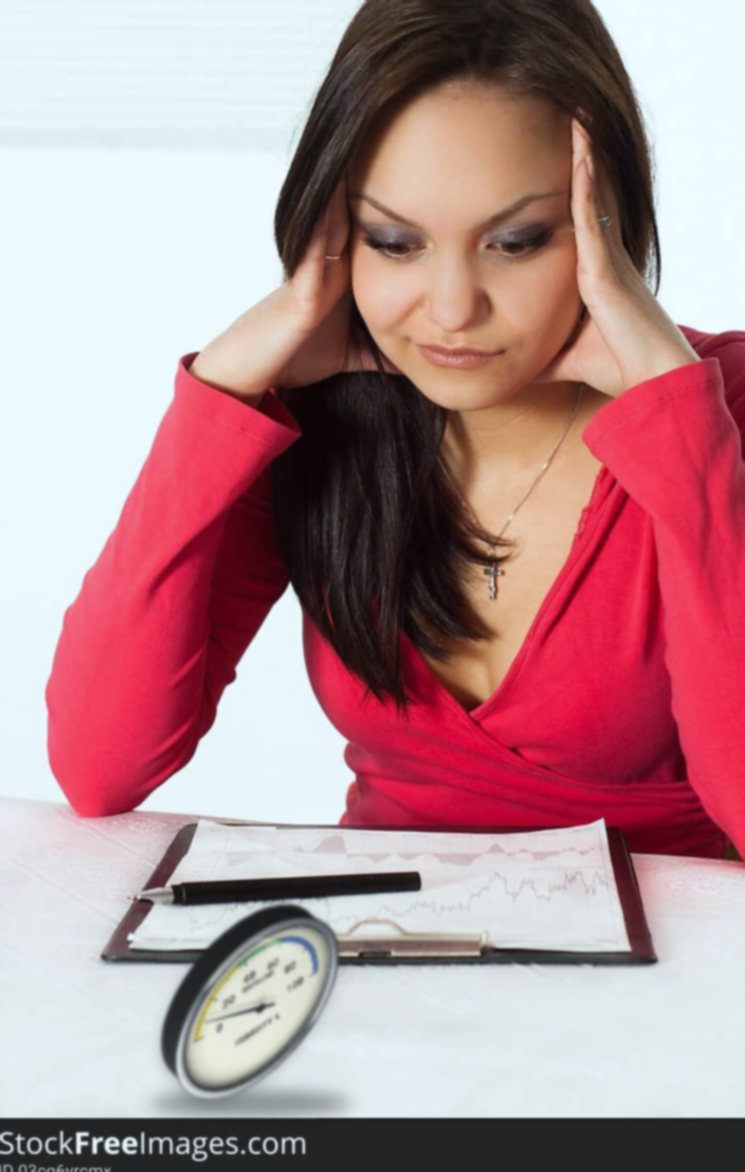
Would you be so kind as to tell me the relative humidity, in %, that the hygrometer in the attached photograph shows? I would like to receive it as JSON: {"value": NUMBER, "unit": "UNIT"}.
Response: {"value": 10, "unit": "%"}
